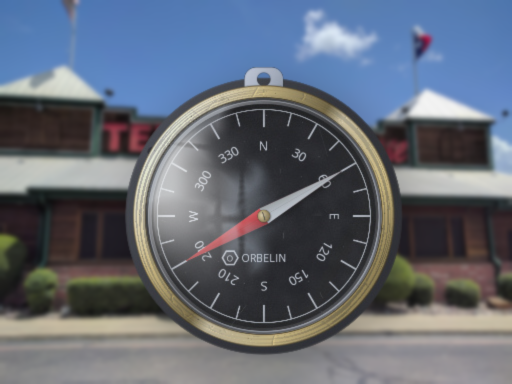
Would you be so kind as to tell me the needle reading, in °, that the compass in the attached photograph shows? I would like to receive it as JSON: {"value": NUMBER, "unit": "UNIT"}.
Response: {"value": 240, "unit": "°"}
